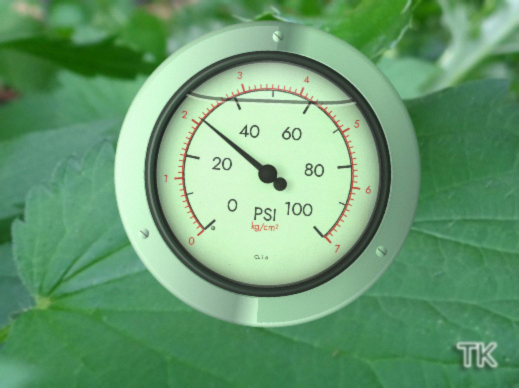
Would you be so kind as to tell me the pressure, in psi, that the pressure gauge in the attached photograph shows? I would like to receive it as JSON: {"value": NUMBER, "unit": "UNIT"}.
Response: {"value": 30, "unit": "psi"}
